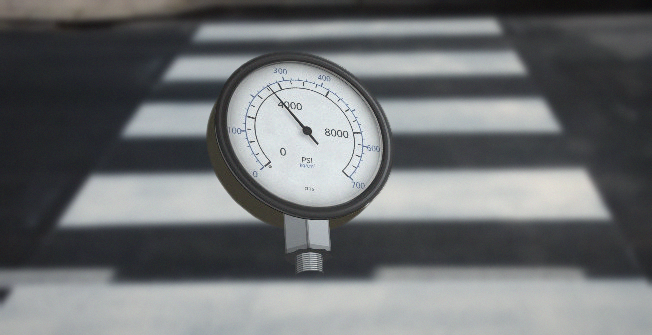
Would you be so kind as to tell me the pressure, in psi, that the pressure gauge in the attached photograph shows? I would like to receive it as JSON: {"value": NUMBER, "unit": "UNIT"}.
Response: {"value": 3500, "unit": "psi"}
